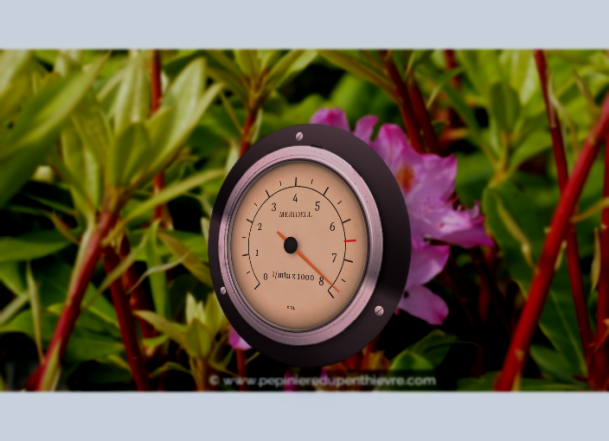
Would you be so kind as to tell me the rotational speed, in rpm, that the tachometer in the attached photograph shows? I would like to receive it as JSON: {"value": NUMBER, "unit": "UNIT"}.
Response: {"value": 7750, "unit": "rpm"}
